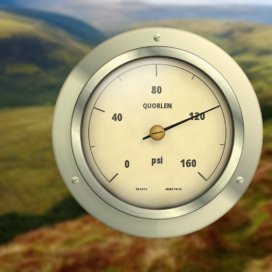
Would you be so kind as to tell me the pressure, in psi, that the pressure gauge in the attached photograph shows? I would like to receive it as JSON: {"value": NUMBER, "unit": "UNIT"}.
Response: {"value": 120, "unit": "psi"}
